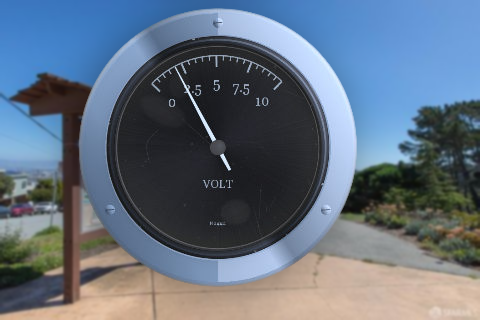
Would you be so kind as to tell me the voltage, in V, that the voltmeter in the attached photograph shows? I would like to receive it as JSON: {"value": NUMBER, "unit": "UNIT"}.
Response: {"value": 2, "unit": "V"}
